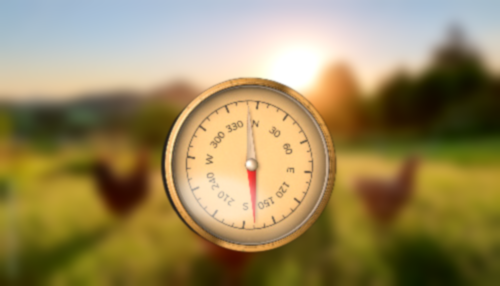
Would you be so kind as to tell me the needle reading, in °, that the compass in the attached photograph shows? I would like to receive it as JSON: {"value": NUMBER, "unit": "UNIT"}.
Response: {"value": 170, "unit": "°"}
